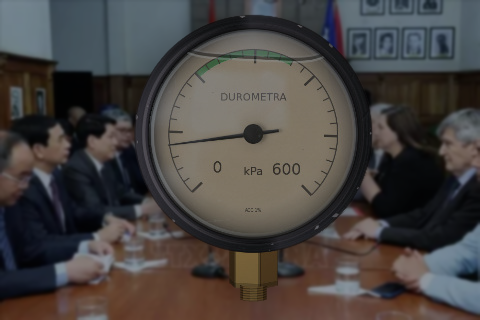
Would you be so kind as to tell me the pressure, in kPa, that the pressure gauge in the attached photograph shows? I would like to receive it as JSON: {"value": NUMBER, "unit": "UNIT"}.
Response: {"value": 80, "unit": "kPa"}
